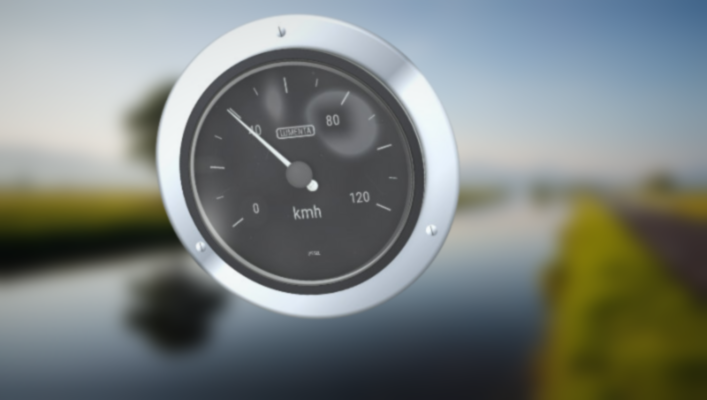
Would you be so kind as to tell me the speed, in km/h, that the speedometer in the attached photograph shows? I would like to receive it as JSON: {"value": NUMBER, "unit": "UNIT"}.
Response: {"value": 40, "unit": "km/h"}
